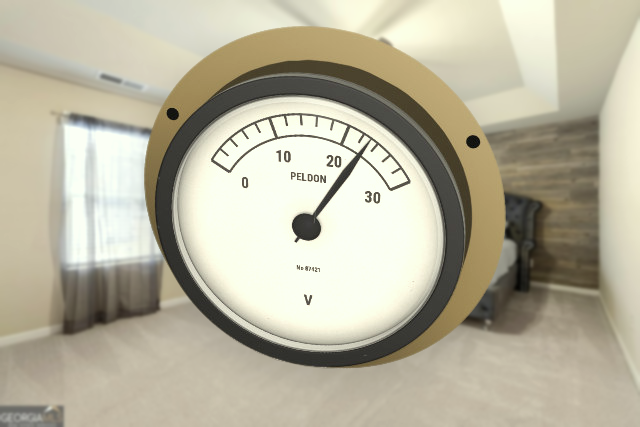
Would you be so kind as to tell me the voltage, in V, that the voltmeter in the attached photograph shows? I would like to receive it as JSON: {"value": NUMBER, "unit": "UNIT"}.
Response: {"value": 23, "unit": "V"}
